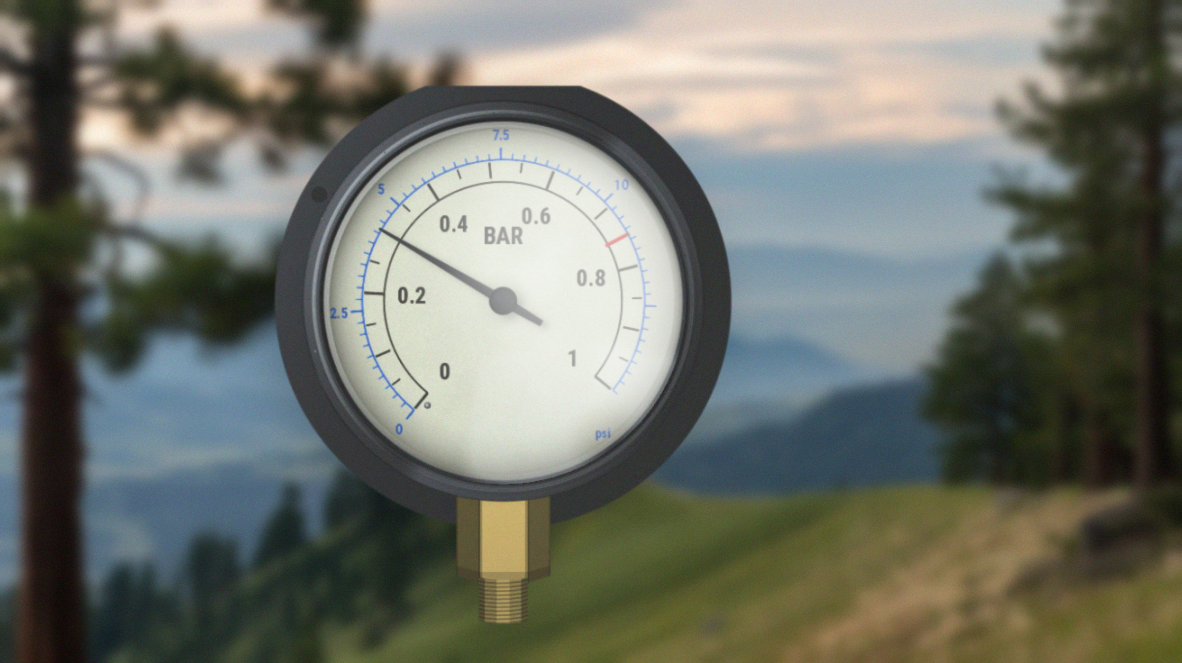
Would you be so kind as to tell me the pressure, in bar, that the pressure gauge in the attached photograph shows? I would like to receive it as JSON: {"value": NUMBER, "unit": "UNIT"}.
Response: {"value": 0.3, "unit": "bar"}
